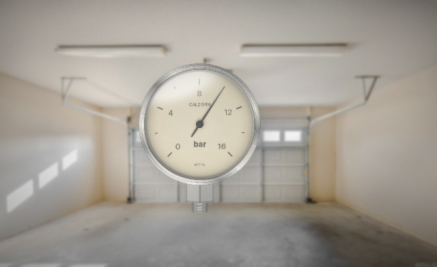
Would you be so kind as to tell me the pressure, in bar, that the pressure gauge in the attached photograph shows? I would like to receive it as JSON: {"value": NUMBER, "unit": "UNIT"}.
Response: {"value": 10, "unit": "bar"}
